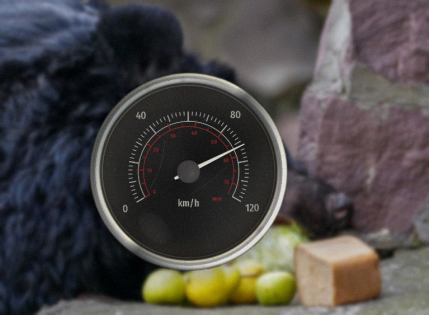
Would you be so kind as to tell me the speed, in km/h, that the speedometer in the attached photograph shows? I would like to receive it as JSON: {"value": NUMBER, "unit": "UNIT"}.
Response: {"value": 92, "unit": "km/h"}
